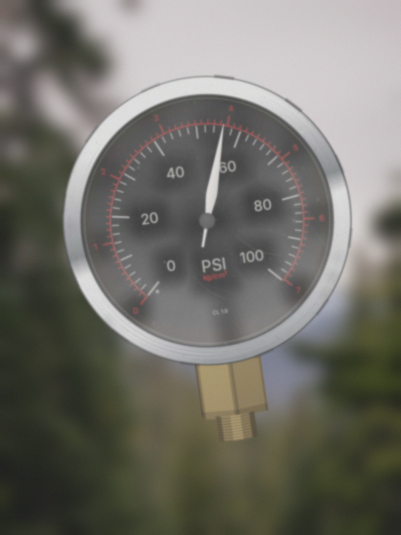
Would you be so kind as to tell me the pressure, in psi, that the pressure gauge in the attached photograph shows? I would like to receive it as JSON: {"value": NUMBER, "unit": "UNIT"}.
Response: {"value": 56, "unit": "psi"}
